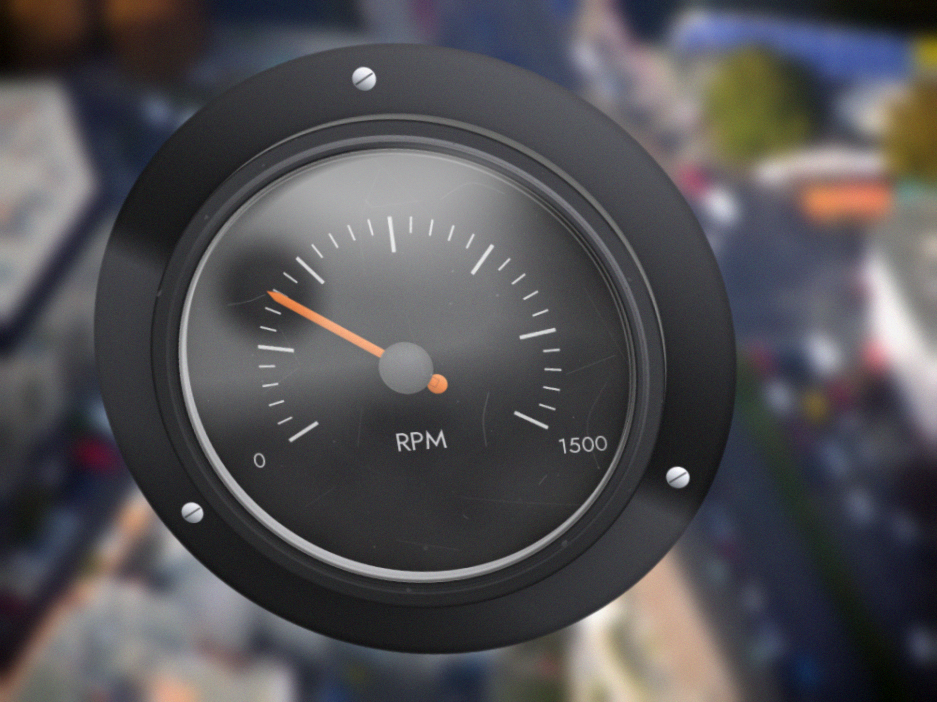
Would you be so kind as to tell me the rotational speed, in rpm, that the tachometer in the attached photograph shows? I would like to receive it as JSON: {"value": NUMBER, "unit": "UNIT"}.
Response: {"value": 400, "unit": "rpm"}
